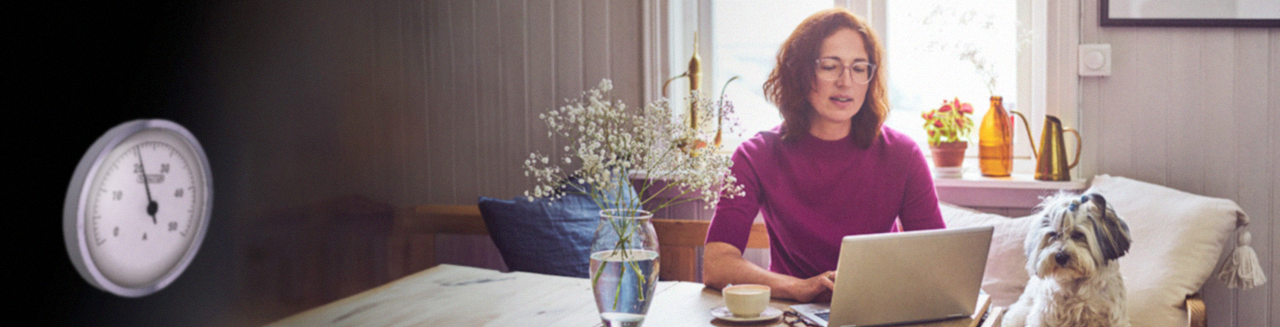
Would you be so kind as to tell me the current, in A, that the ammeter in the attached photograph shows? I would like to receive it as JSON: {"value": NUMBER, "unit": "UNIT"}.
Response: {"value": 20, "unit": "A"}
